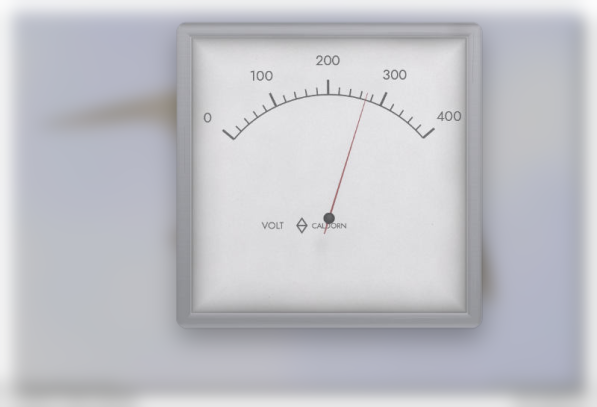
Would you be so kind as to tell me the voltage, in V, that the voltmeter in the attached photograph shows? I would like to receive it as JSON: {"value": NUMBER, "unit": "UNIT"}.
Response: {"value": 270, "unit": "V"}
